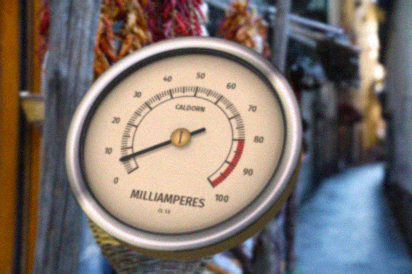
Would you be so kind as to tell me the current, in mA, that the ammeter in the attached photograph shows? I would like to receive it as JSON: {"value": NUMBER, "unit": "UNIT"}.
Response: {"value": 5, "unit": "mA"}
